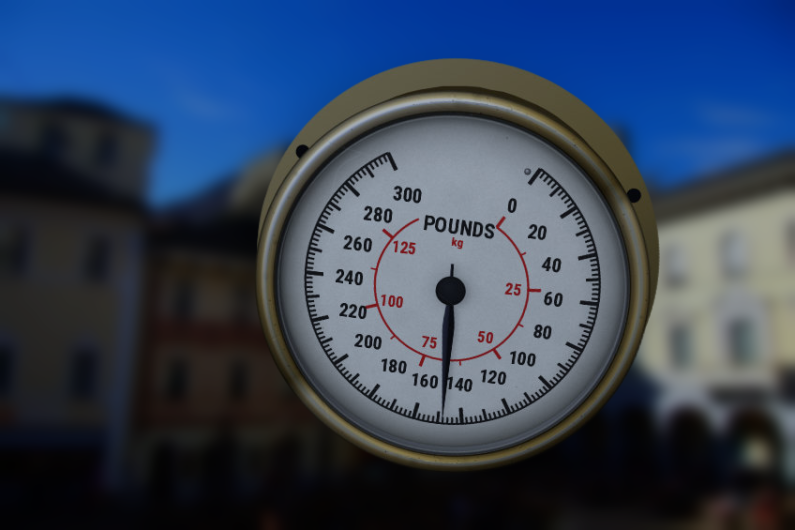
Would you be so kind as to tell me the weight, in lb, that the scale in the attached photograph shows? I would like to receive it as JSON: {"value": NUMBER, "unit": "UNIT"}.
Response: {"value": 148, "unit": "lb"}
